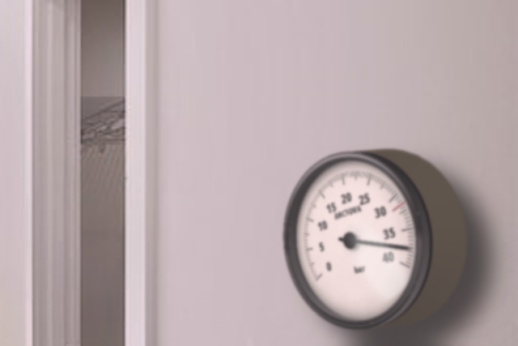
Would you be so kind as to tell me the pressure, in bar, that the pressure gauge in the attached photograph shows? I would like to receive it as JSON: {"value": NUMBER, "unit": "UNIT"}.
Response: {"value": 37.5, "unit": "bar"}
